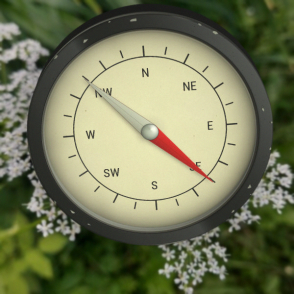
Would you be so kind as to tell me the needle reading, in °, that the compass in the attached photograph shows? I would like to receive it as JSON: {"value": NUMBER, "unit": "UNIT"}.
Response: {"value": 135, "unit": "°"}
